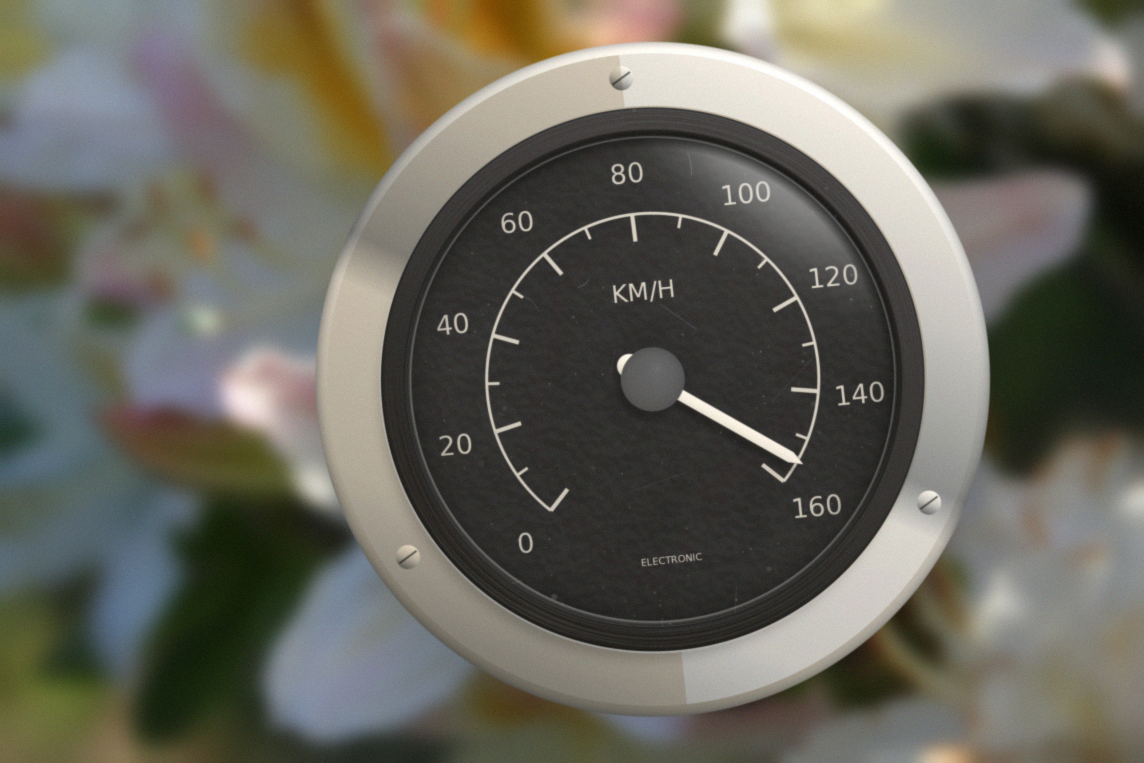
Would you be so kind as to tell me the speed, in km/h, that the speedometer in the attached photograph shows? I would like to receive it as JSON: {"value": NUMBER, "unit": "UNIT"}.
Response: {"value": 155, "unit": "km/h"}
